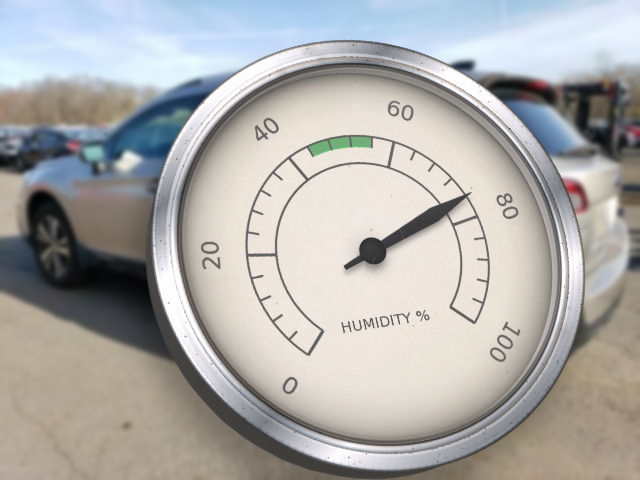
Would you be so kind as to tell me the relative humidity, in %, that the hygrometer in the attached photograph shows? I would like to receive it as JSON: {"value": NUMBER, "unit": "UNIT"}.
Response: {"value": 76, "unit": "%"}
